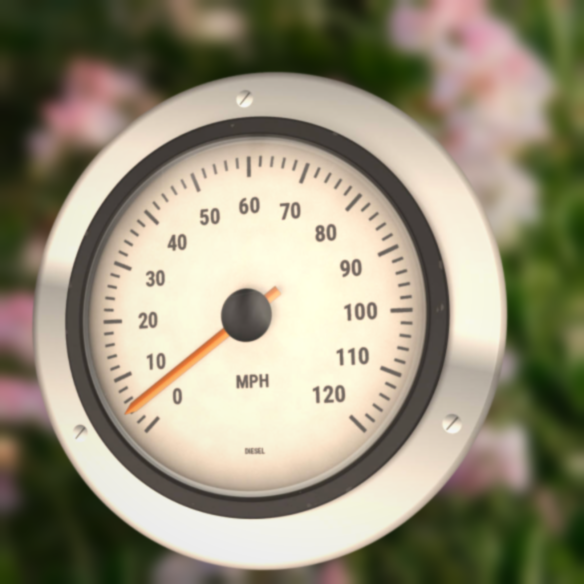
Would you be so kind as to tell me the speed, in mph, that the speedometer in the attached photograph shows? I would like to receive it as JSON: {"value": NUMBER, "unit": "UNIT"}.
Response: {"value": 4, "unit": "mph"}
